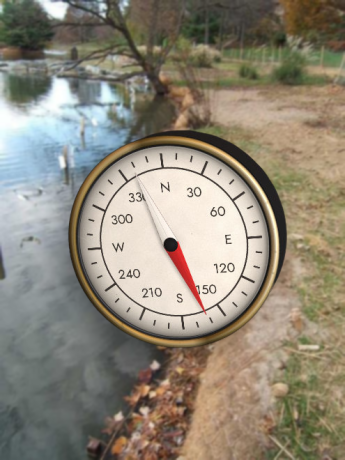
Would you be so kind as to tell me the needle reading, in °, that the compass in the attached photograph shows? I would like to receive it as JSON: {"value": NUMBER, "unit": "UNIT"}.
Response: {"value": 160, "unit": "°"}
